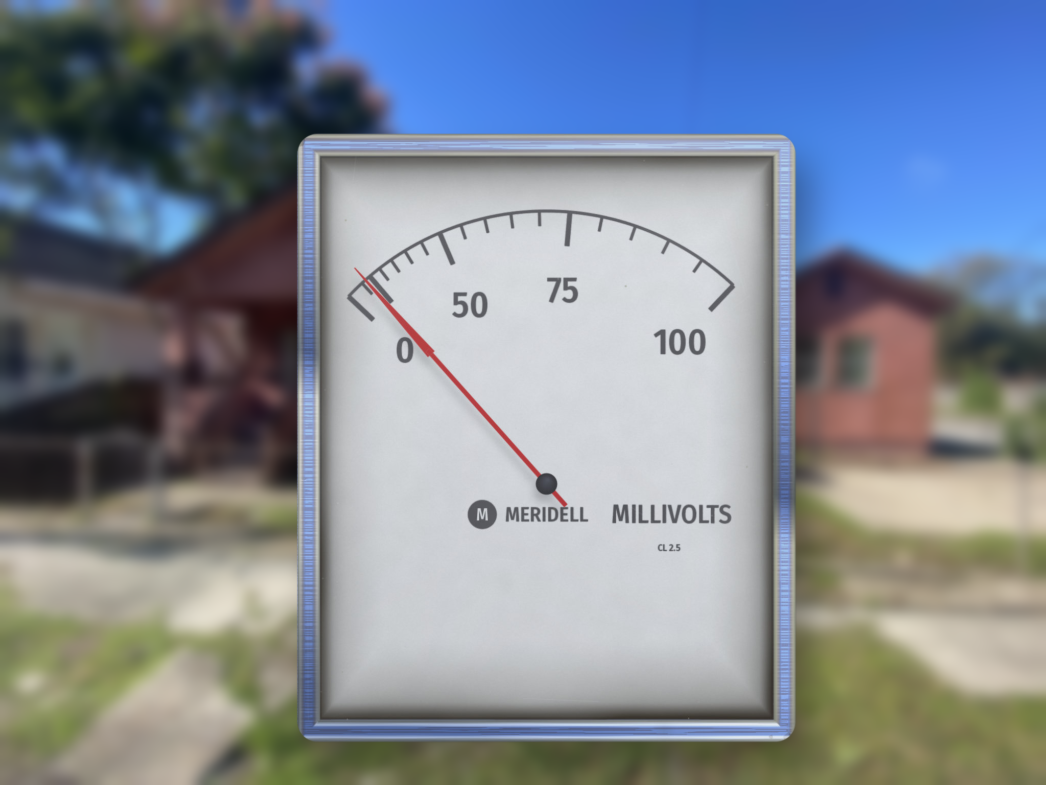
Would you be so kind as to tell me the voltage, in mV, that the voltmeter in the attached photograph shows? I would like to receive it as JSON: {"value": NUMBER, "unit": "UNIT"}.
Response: {"value": 22.5, "unit": "mV"}
